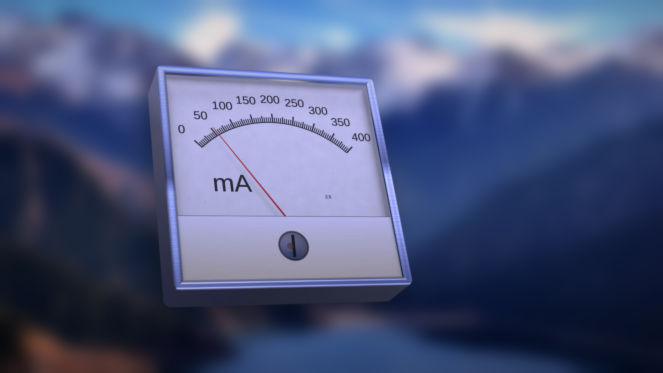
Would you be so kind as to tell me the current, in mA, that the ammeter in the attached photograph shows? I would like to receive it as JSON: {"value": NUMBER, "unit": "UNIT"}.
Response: {"value": 50, "unit": "mA"}
